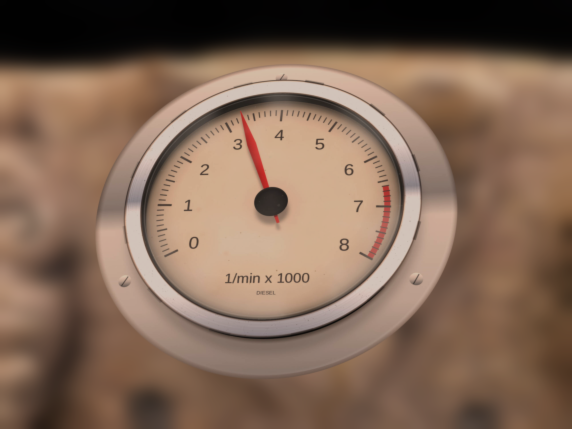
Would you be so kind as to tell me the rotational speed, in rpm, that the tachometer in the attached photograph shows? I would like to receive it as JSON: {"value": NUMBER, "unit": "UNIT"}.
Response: {"value": 3300, "unit": "rpm"}
